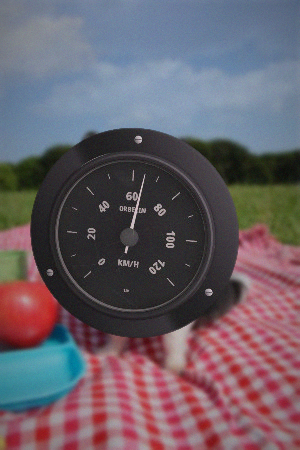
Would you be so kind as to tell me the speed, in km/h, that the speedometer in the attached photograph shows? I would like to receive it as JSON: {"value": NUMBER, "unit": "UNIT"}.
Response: {"value": 65, "unit": "km/h"}
